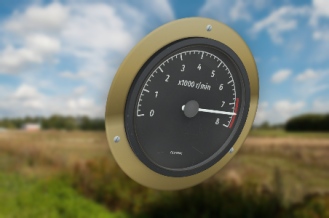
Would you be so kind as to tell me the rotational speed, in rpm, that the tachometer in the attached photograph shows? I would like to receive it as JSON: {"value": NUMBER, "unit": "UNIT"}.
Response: {"value": 7400, "unit": "rpm"}
